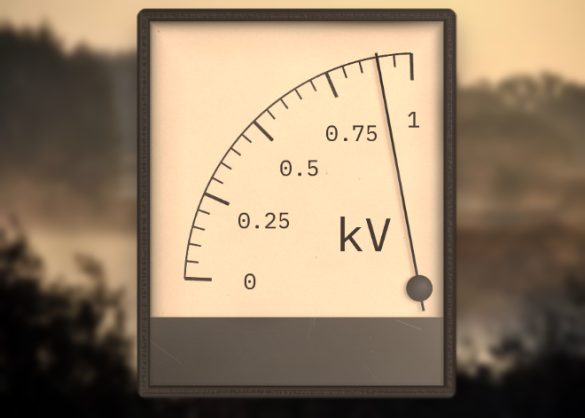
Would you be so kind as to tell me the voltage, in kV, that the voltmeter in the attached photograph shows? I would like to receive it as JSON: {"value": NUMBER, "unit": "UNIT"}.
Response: {"value": 0.9, "unit": "kV"}
